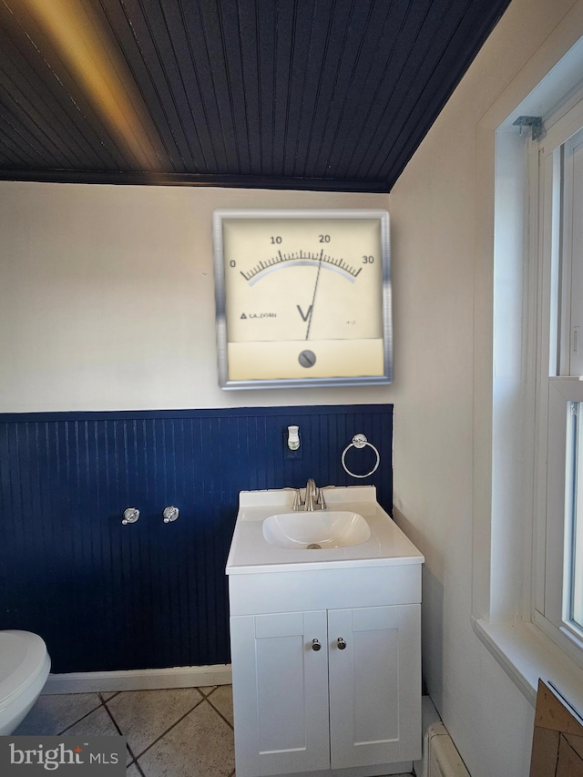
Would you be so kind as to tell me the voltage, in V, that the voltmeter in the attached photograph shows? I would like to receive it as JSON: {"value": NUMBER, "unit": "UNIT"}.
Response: {"value": 20, "unit": "V"}
